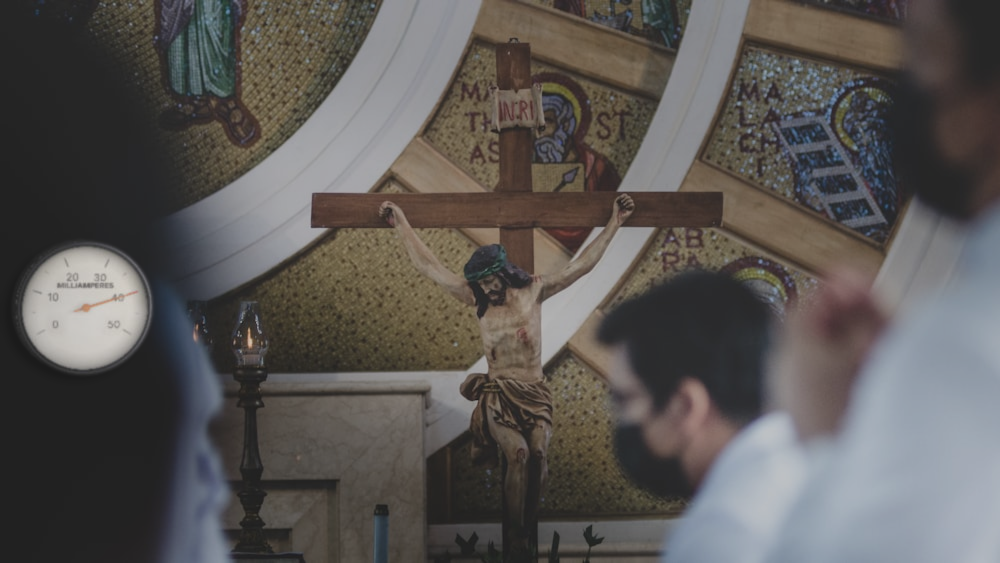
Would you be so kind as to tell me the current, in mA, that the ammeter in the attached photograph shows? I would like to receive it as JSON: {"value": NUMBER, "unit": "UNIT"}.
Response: {"value": 40, "unit": "mA"}
